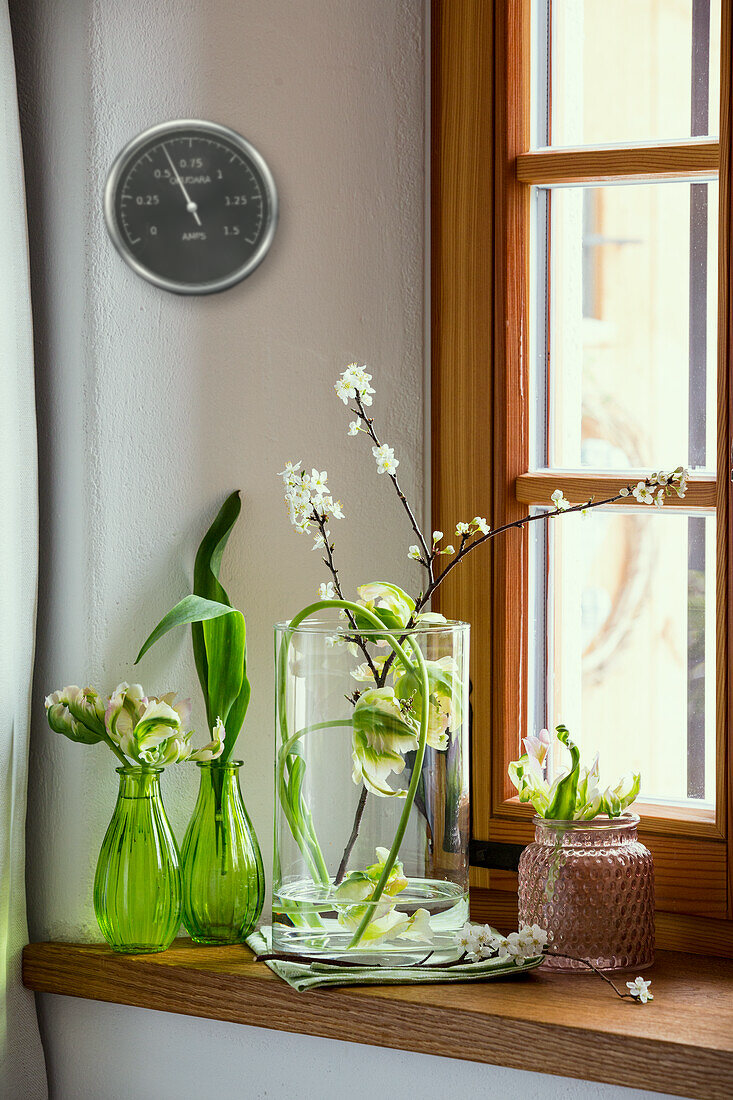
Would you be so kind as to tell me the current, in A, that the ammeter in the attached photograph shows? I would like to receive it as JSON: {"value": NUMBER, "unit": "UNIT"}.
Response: {"value": 0.6, "unit": "A"}
